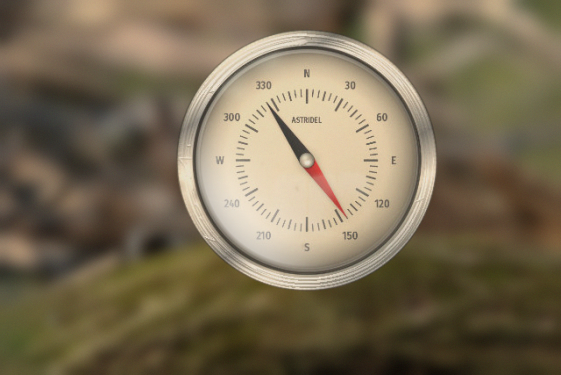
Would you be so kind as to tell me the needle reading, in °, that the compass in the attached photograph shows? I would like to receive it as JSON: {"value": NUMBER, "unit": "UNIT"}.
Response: {"value": 145, "unit": "°"}
